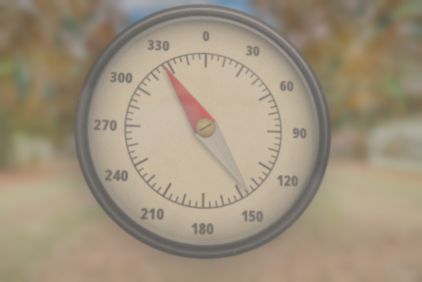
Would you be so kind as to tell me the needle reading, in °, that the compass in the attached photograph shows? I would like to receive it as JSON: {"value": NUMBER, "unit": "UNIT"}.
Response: {"value": 325, "unit": "°"}
